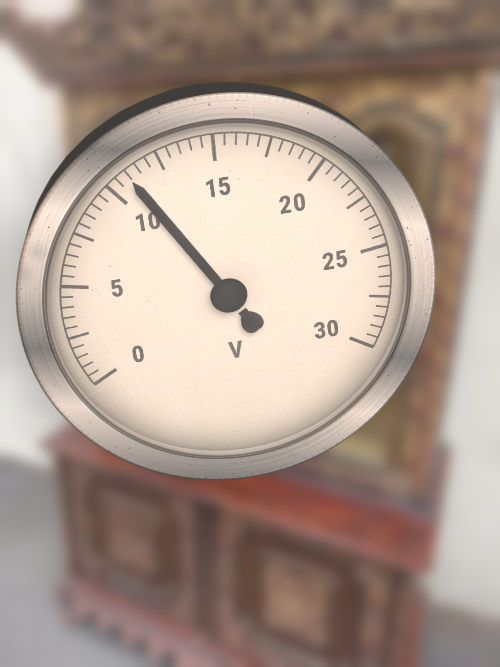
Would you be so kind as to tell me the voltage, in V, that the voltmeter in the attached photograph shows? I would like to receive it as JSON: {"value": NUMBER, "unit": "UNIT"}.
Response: {"value": 11, "unit": "V"}
